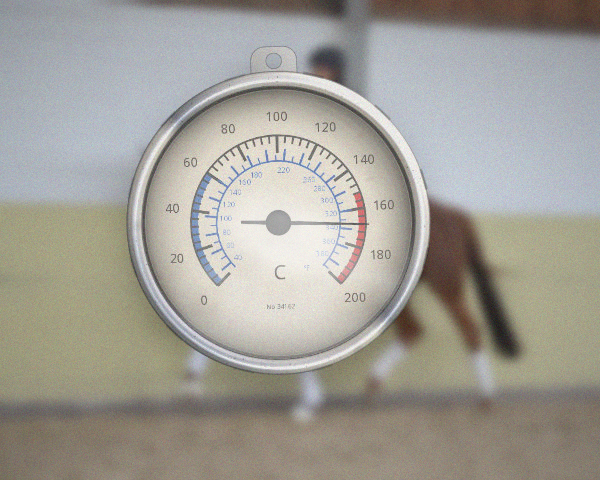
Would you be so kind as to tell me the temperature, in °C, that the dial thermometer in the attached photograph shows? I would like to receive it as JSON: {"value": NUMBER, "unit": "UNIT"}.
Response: {"value": 168, "unit": "°C"}
